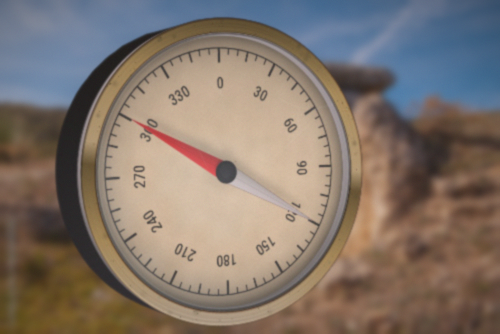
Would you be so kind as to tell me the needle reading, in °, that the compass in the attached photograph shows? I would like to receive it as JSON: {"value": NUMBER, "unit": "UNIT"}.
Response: {"value": 300, "unit": "°"}
